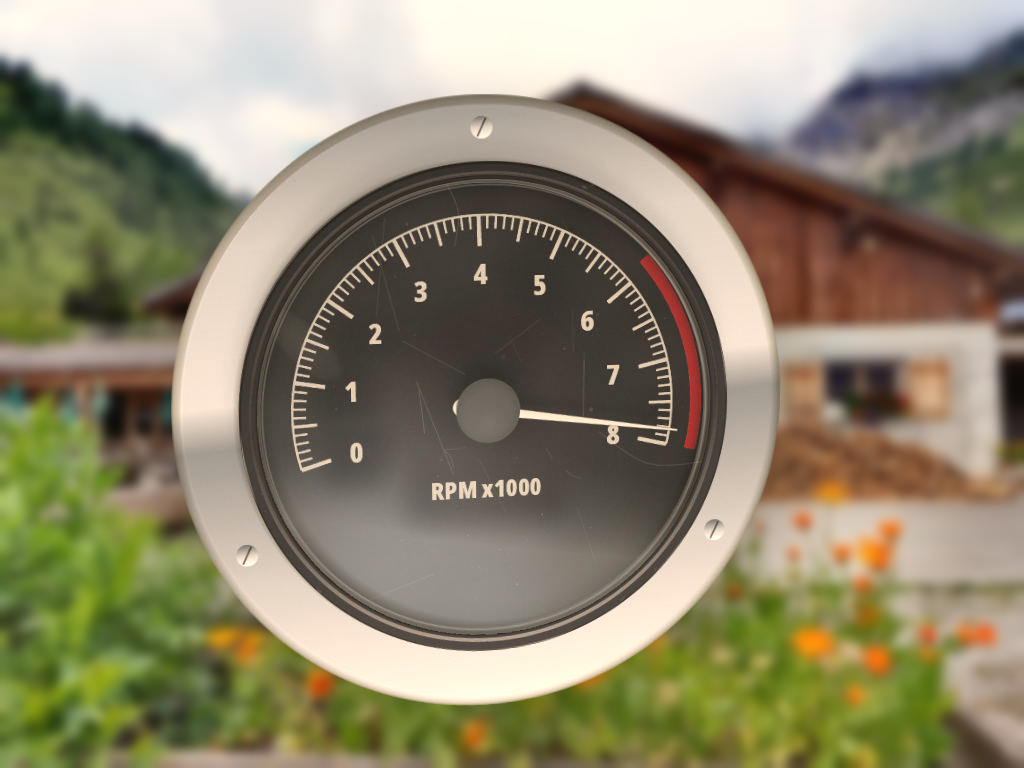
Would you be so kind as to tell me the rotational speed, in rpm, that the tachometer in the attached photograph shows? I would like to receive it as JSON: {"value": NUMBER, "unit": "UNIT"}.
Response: {"value": 7800, "unit": "rpm"}
